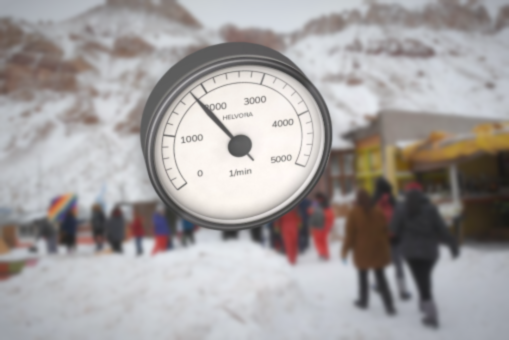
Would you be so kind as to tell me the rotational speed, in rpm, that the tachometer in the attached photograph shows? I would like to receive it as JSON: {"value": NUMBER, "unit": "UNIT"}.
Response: {"value": 1800, "unit": "rpm"}
